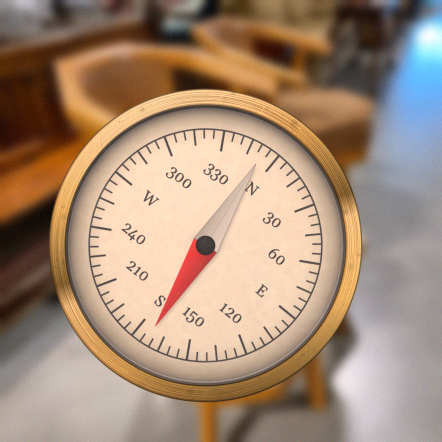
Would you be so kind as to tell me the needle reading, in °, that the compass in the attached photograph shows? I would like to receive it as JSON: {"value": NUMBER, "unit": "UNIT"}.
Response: {"value": 172.5, "unit": "°"}
